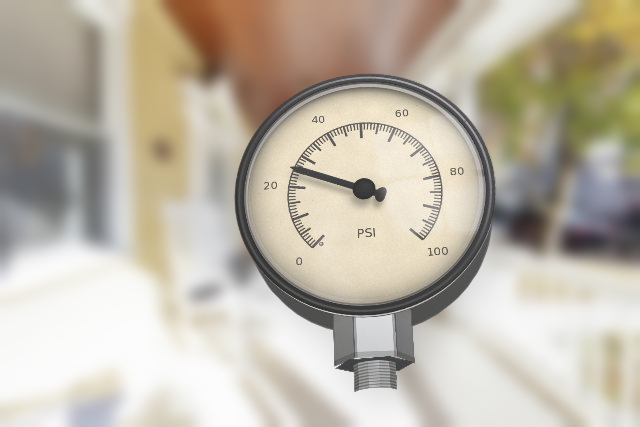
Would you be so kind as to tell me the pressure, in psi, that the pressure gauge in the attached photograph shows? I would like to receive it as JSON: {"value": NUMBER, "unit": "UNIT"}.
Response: {"value": 25, "unit": "psi"}
